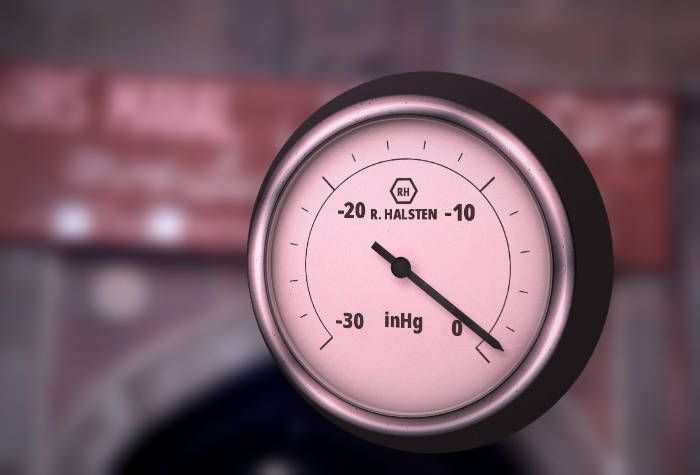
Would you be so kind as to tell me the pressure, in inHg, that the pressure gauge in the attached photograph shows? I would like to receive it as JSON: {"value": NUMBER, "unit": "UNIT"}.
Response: {"value": -1, "unit": "inHg"}
